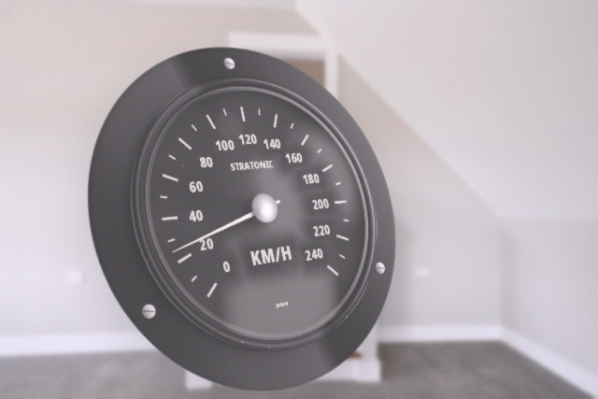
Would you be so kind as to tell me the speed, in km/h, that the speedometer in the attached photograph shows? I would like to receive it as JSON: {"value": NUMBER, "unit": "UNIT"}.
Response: {"value": 25, "unit": "km/h"}
